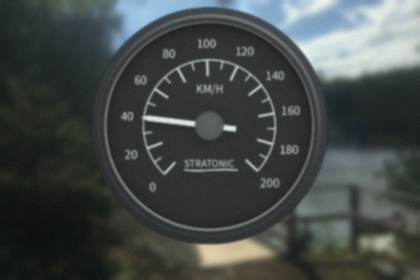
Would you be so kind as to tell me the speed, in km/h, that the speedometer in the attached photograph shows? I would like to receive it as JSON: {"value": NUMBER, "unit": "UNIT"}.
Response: {"value": 40, "unit": "km/h"}
